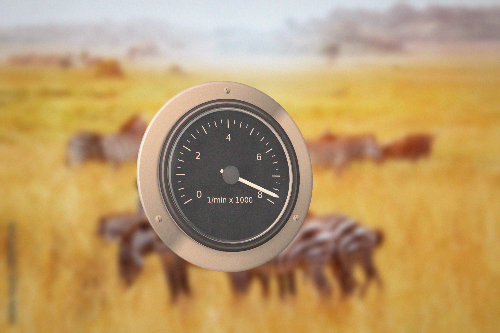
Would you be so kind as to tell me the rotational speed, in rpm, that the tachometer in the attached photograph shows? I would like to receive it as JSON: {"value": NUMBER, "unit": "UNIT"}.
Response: {"value": 7750, "unit": "rpm"}
